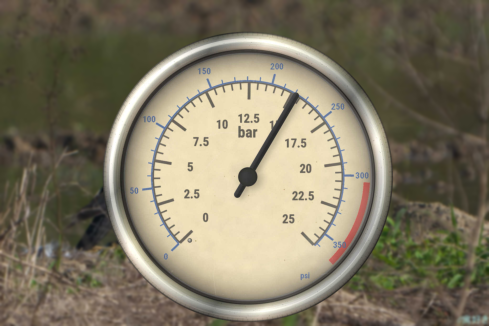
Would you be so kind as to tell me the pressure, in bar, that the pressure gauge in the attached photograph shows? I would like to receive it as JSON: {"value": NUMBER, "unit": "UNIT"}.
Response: {"value": 15.25, "unit": "bar"}
